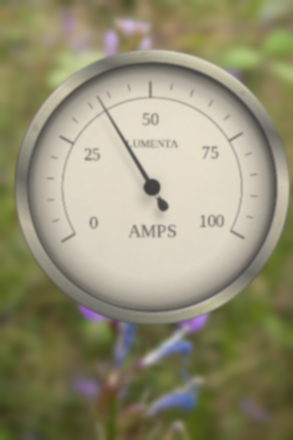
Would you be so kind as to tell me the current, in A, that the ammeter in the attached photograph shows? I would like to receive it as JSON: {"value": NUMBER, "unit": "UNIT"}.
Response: {"value": 37.5, "unit": "A"}
